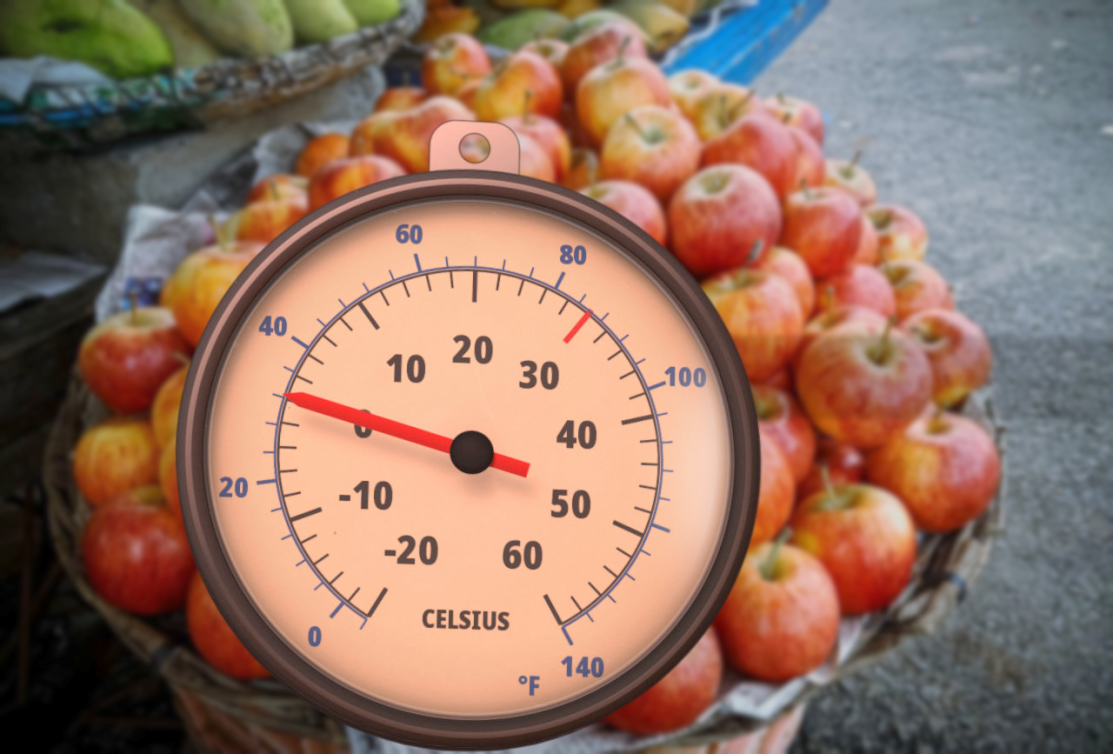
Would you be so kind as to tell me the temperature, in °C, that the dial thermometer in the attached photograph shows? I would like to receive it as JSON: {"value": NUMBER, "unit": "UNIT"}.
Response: {"value": 0, "unit": "°C"}
